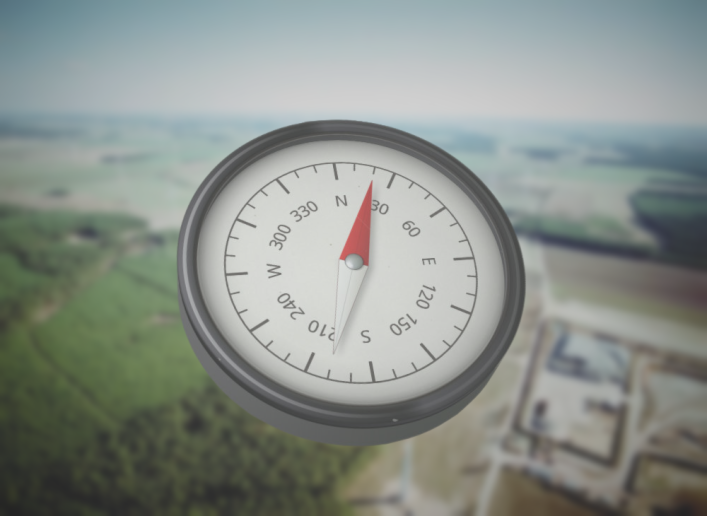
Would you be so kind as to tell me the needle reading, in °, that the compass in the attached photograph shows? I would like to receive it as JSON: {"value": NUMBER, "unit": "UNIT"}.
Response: {"value": 20, "unit": "°"}
